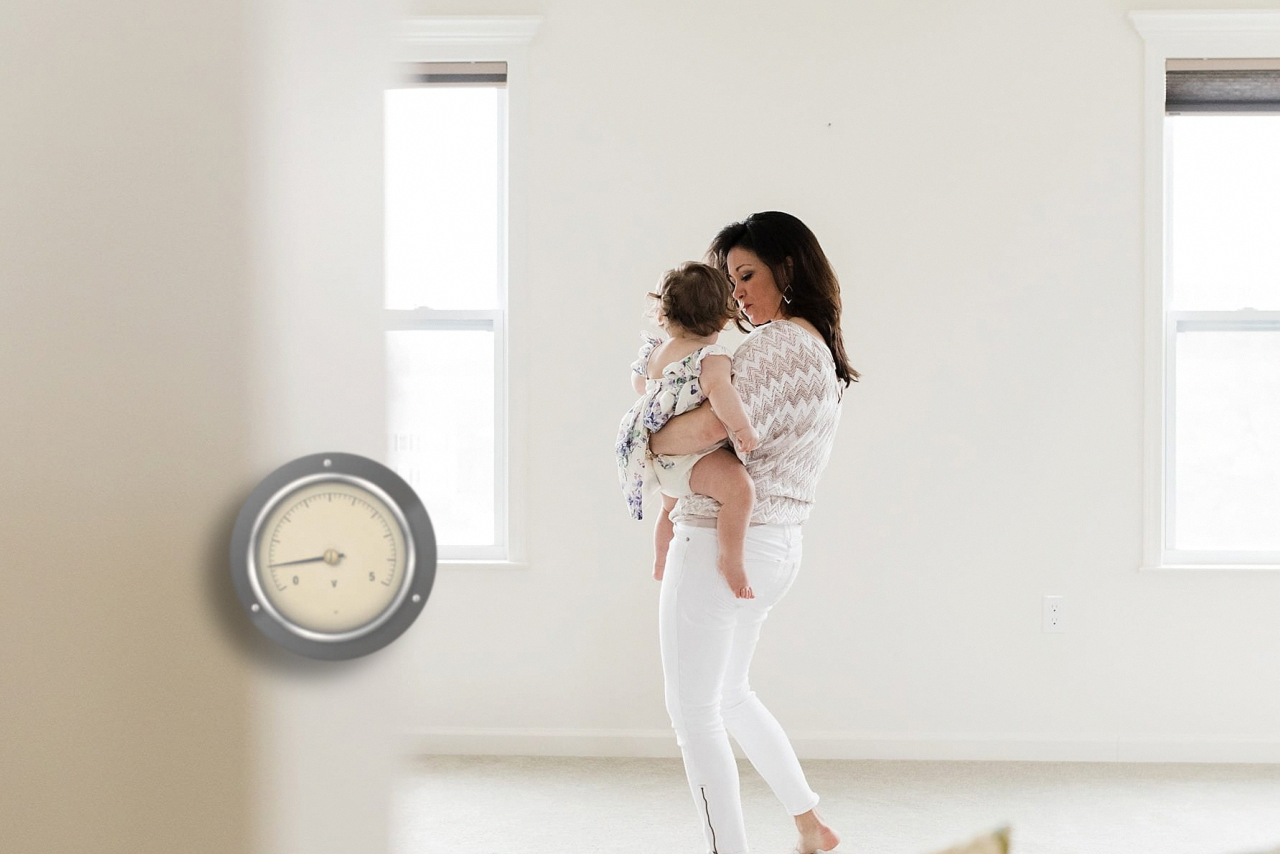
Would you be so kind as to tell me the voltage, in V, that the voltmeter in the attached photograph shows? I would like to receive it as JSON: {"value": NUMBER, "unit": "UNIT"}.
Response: {"value": 0.5, "unit": "V"}
